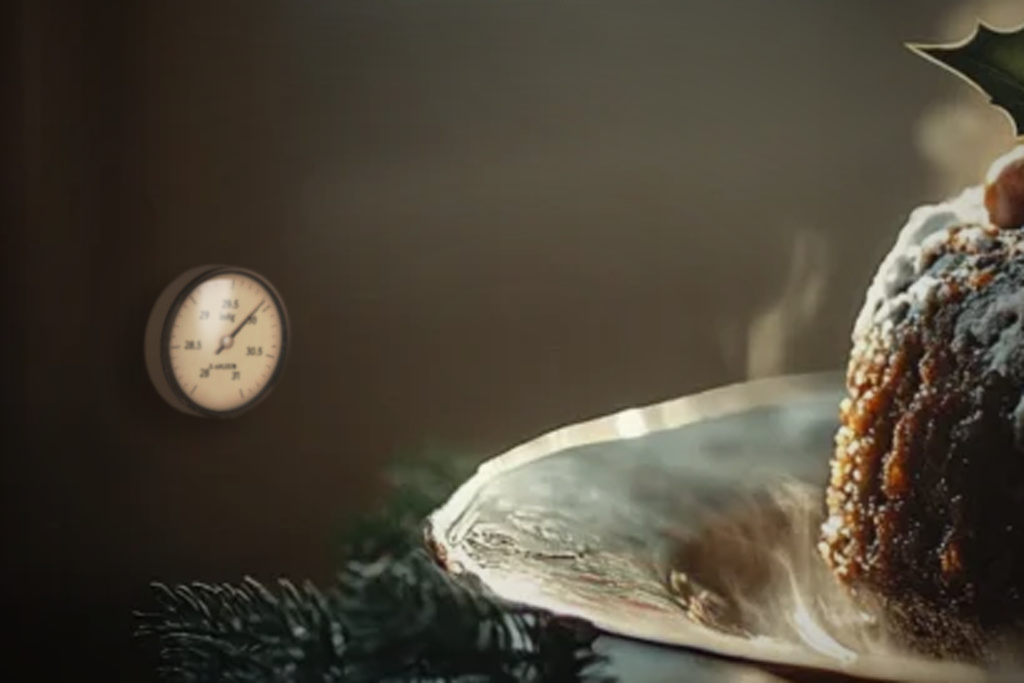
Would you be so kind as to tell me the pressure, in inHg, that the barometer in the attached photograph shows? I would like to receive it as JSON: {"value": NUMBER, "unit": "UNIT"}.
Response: {"value": 29.9, "unit": "inHg"}
